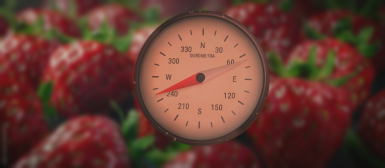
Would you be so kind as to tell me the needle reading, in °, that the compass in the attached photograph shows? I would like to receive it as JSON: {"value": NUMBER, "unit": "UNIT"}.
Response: {"value": 247.5, "unit": "°"}
